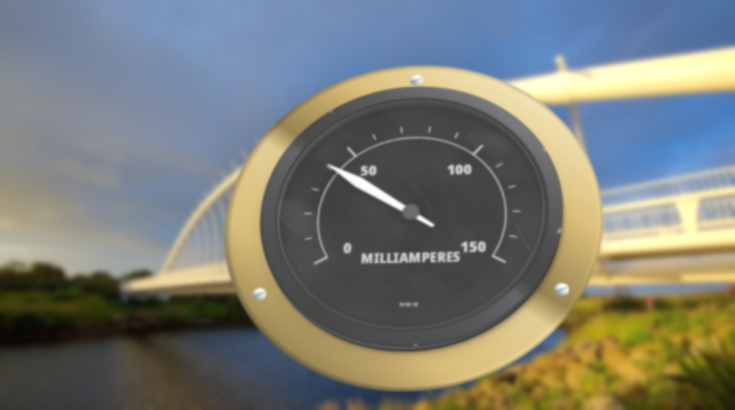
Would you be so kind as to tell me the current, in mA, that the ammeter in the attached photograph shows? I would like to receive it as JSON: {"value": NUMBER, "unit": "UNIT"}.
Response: {"value": 40, "unit": "mA"}
